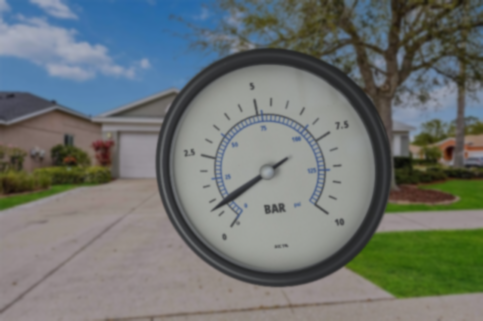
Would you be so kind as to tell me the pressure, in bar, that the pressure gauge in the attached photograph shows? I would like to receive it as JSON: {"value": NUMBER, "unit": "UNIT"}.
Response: {"value": 0.75, "unit": "bar"}
